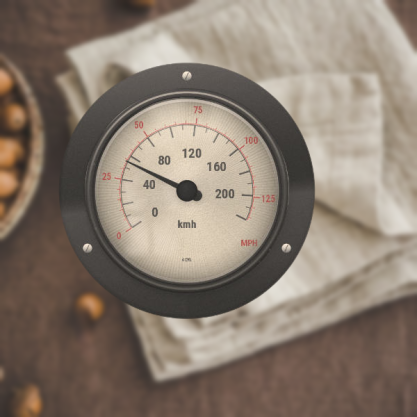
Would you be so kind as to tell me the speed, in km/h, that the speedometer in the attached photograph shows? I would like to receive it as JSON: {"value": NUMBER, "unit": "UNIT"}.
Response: {"value": 55, "unit": "km/h"}
